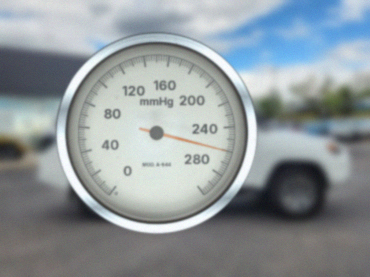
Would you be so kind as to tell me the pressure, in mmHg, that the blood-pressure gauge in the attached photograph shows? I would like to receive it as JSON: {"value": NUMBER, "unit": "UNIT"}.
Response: {"value": 260, "unit": "mmHg"}
